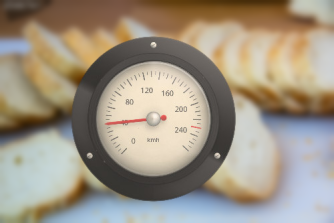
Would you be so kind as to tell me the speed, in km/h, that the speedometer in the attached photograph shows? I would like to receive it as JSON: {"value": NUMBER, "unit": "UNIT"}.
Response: {"value": 40, "unit": "km/h"}
